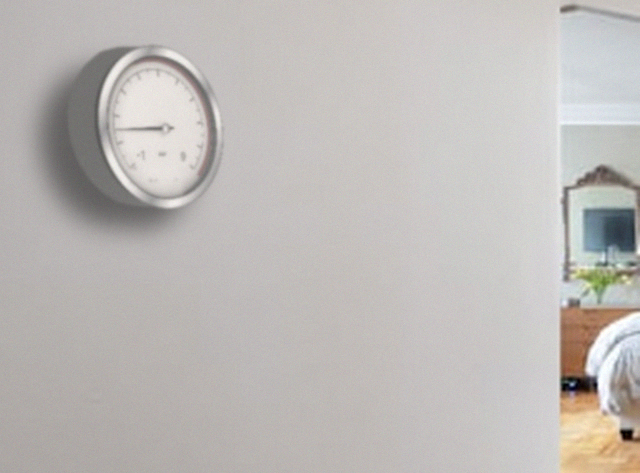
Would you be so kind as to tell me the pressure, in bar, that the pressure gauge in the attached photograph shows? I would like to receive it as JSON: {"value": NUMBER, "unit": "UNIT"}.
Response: {"value": 0.5, "unit": "bar"}
